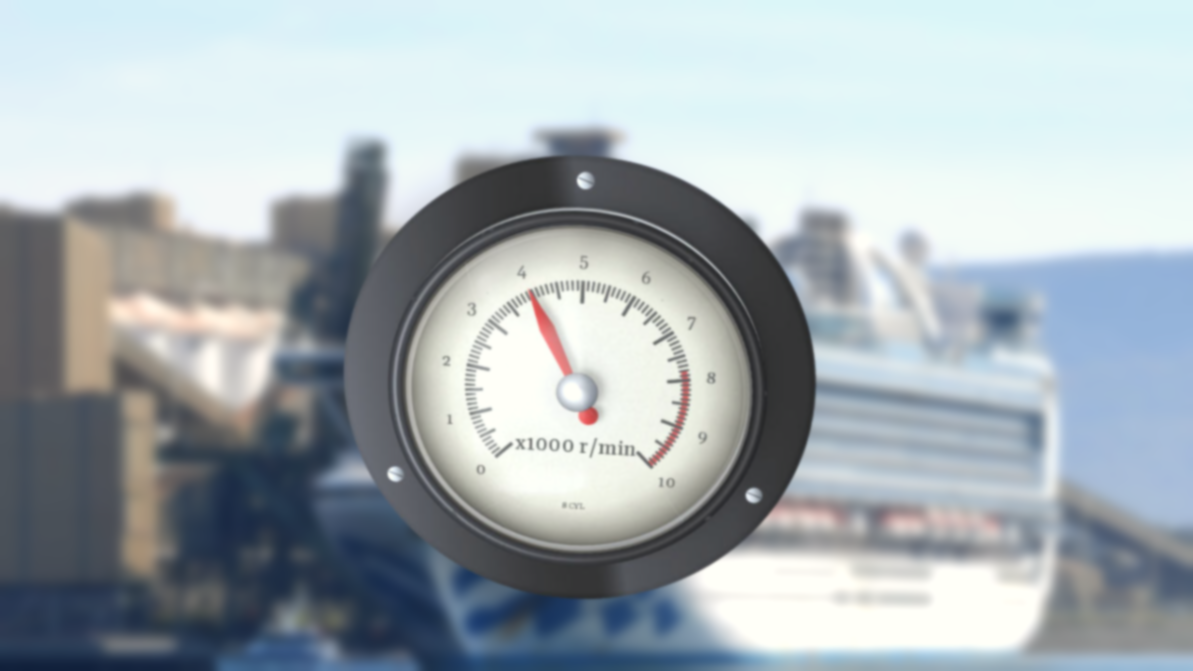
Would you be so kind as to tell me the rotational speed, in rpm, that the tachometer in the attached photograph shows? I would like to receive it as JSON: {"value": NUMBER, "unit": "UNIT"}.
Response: {"value": 4000, "unit": "rpm"}
